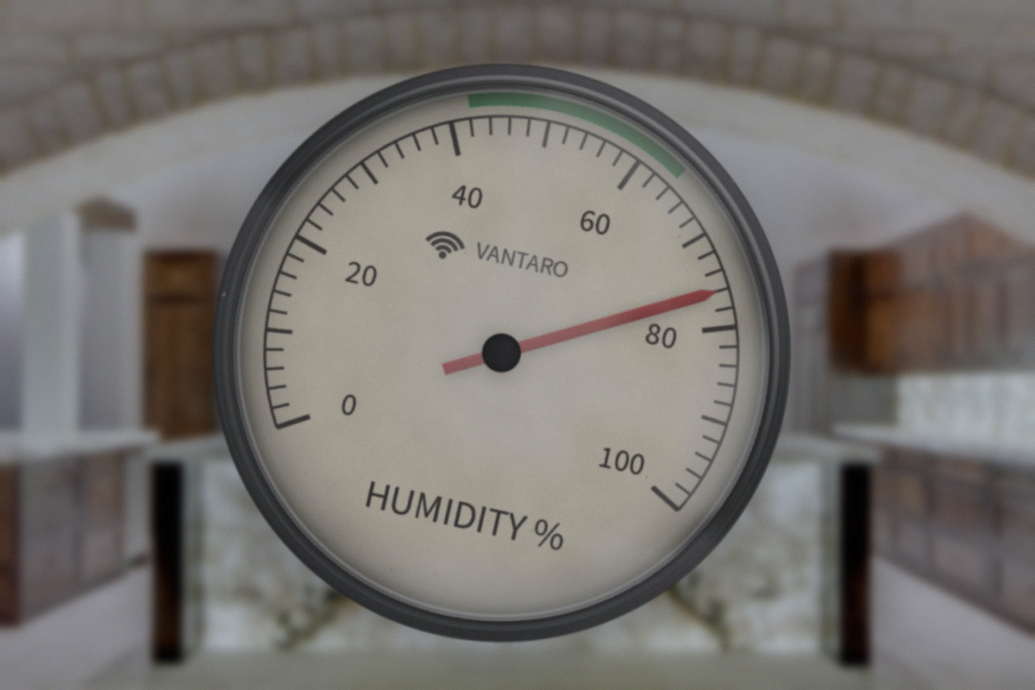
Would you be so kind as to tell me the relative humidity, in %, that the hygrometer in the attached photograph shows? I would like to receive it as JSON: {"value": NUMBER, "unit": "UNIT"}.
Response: {"value": 76, "unit": "%"}
